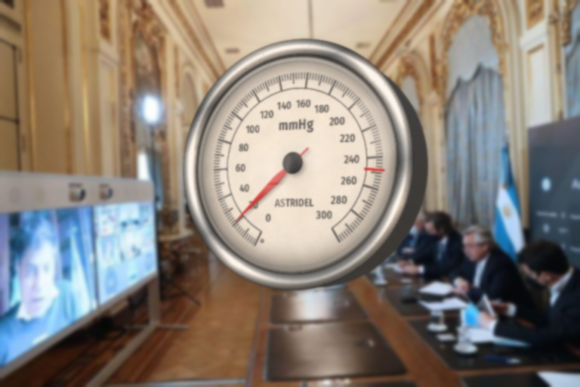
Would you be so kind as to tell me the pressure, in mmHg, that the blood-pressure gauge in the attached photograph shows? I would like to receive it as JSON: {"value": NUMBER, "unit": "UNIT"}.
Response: {"value": 20, "unit": "mmHg"}
